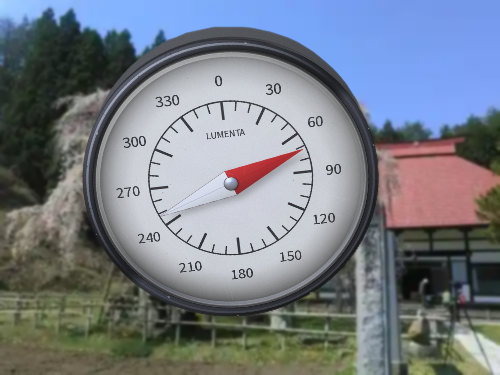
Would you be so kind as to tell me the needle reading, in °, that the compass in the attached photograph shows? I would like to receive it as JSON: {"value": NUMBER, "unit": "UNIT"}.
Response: {"value": 70, "unit": "°"}
